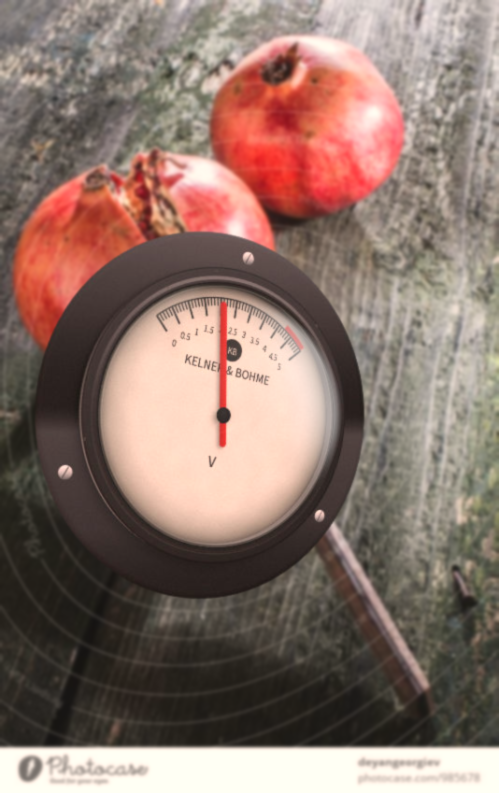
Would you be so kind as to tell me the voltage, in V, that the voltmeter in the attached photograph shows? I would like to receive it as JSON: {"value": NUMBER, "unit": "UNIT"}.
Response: {"value": 2, "unit": "V"}
